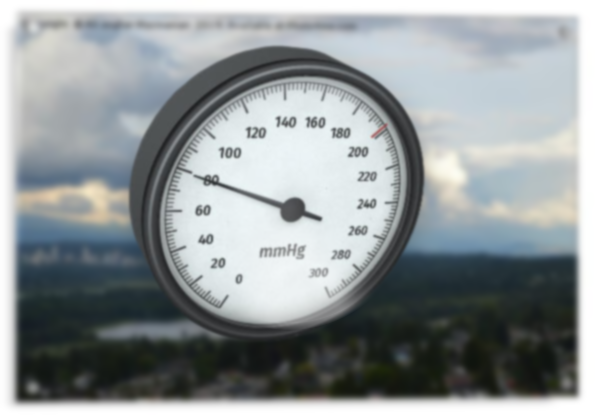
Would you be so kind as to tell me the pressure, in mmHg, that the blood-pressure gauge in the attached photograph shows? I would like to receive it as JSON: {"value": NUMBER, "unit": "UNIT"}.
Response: {"value": 80, "unit": "mmHg"}
